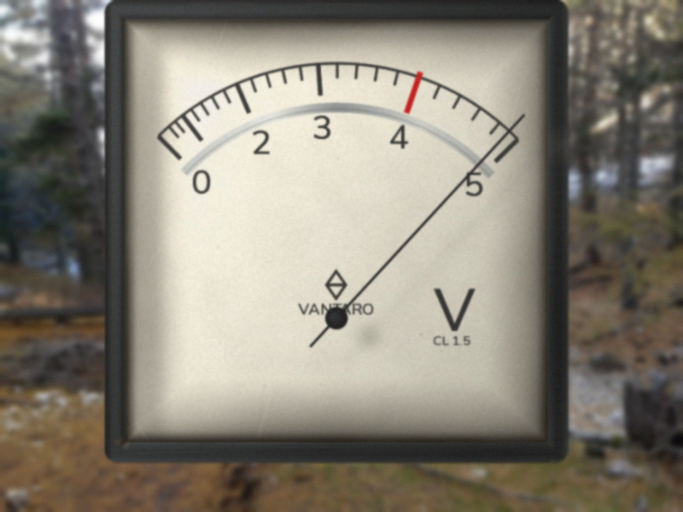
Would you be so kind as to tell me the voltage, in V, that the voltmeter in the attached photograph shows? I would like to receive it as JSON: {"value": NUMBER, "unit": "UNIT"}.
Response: {"value": 4.9, "unit": "V"}
